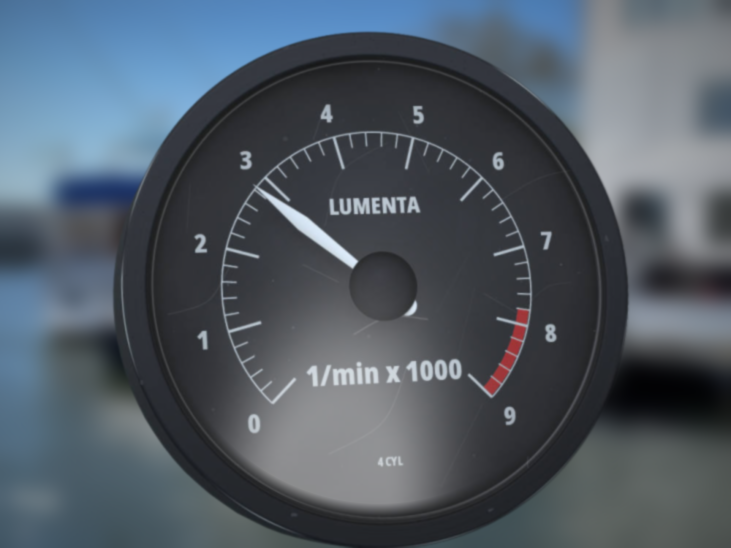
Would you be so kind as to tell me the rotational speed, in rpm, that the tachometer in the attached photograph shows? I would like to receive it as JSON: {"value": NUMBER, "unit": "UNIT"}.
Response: {"value": 2800, "unit": "rpm"}
